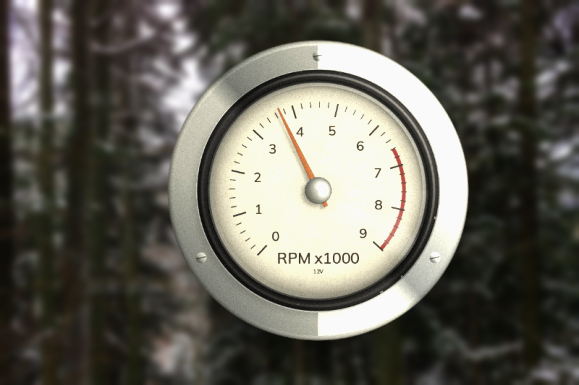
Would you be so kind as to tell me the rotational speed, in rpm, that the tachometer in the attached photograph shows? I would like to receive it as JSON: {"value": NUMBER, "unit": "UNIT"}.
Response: {"value": 3700, "unit": "rpm"}
